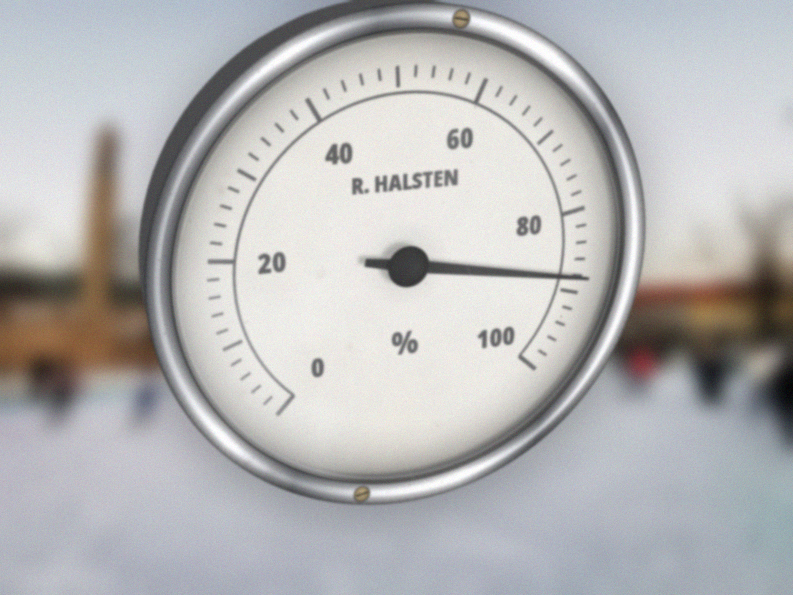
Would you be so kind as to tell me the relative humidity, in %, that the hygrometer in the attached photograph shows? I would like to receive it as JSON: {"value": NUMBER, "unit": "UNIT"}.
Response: {"value": 88, "unit": "%"}
